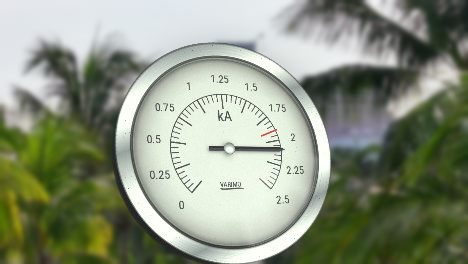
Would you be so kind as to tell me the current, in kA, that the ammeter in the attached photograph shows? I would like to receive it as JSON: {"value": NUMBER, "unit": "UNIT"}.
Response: {"value": 2.1, "unit": "kA"}
